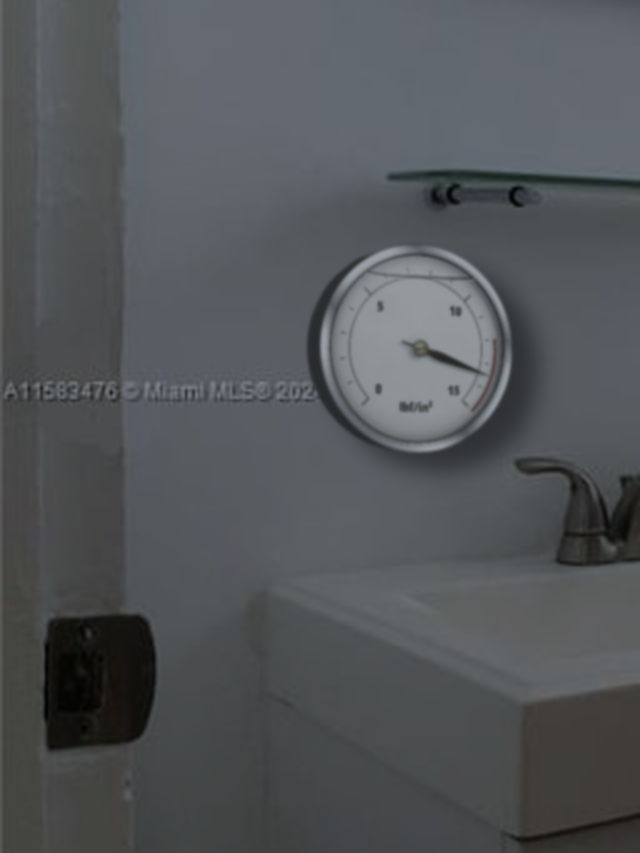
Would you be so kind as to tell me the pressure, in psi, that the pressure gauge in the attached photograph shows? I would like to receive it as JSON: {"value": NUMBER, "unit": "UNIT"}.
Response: {"value": 13.5, "unit": "psi"}
